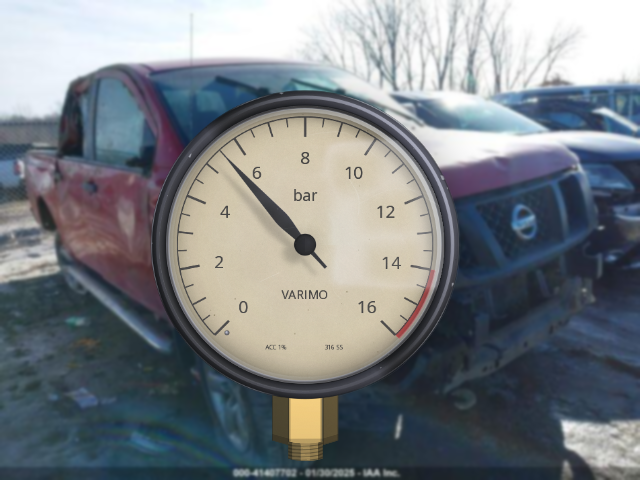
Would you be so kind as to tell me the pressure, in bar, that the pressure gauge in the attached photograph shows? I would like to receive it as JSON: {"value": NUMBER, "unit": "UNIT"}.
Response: {"value": 5.5, "unit": "bar"}
